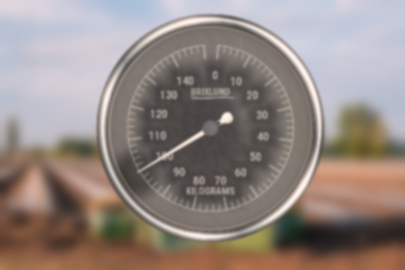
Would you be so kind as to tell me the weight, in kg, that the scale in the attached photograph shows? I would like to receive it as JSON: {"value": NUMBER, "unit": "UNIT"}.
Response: {"value": 100, "unit": "kg"}
